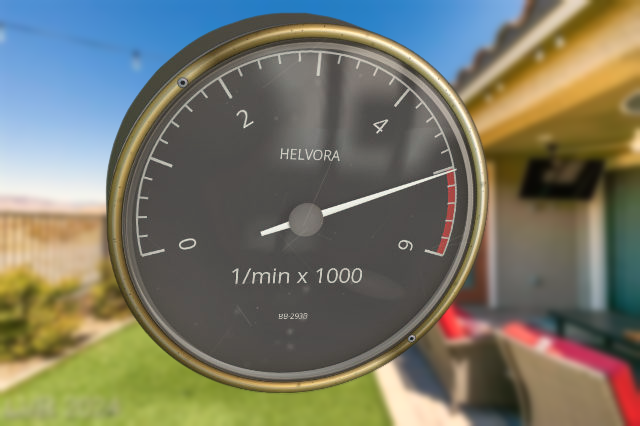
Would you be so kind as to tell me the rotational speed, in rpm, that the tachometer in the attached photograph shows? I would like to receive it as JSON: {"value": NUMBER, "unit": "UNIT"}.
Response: {"value": 5000, "unit": "rpm"}
